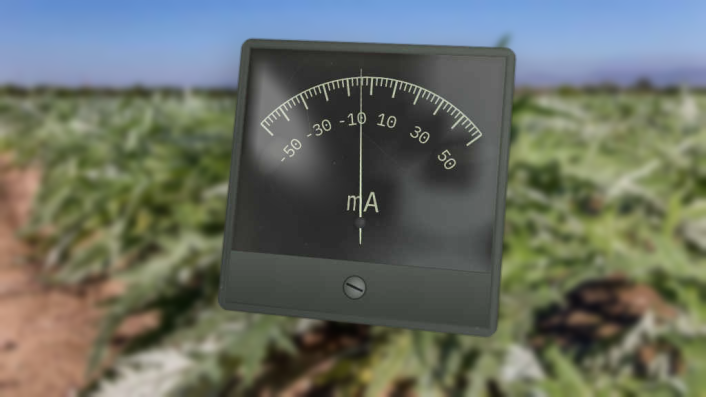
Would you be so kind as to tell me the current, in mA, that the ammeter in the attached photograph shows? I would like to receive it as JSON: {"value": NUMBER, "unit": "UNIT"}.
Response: {"value": -4, "unit": "mA"}
